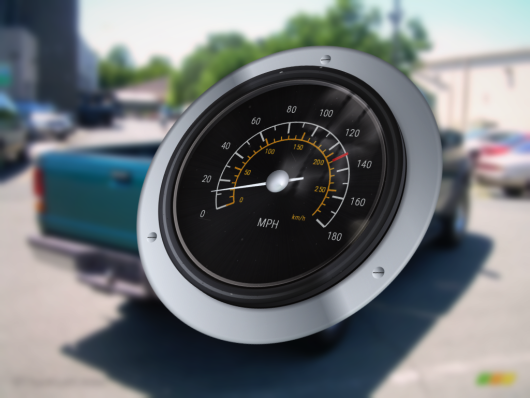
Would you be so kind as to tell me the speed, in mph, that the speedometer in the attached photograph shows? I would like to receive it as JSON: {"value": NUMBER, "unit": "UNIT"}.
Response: {"value": 10, "unit": "mph"}
